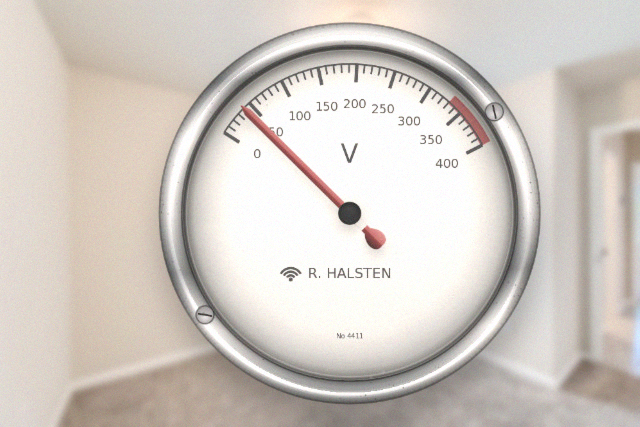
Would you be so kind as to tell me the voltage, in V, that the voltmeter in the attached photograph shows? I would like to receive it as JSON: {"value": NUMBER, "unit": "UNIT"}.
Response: {"value": 40, "unit": "V"}
